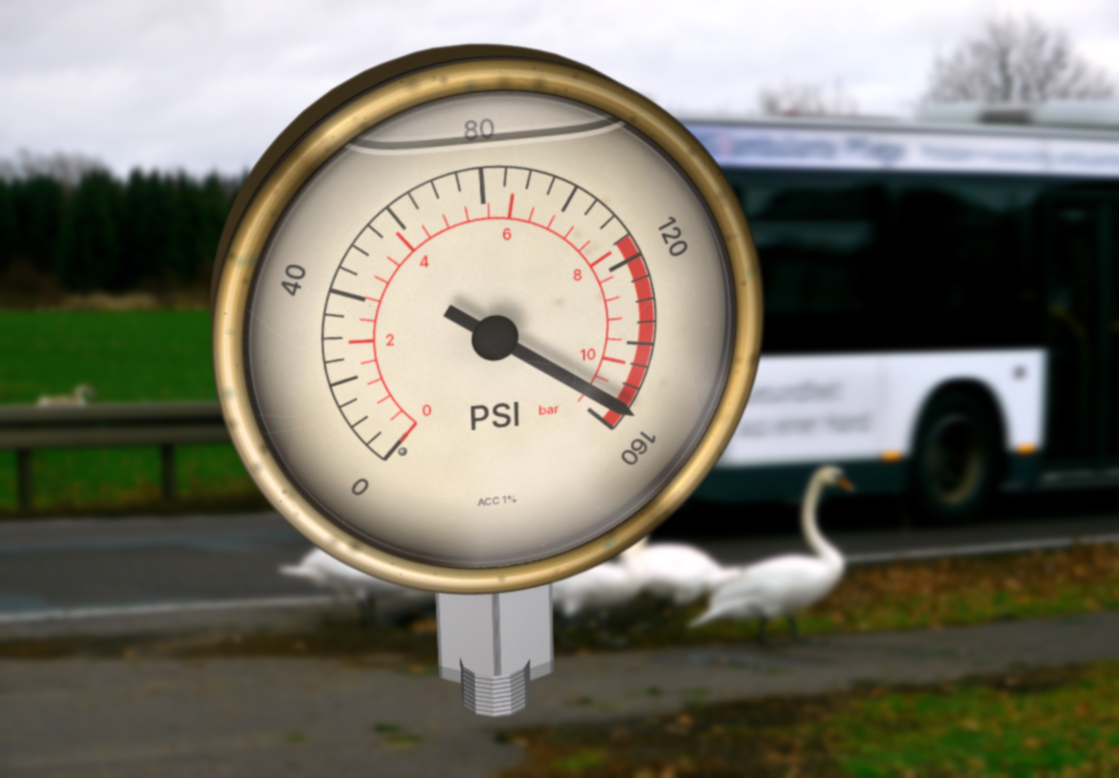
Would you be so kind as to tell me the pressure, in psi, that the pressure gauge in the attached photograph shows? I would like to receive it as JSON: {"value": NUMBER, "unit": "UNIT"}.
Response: {"value": 155, "unit": "psi"}
